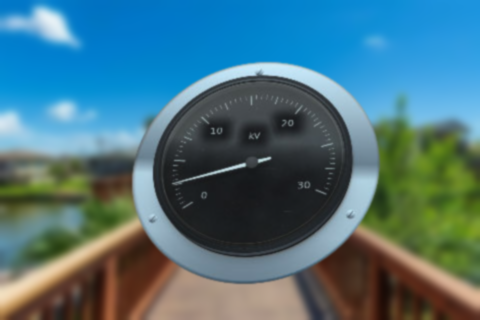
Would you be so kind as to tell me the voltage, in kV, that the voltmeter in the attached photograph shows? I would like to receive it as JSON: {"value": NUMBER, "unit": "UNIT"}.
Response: {"value": 2.5, "unit": "kV"}
